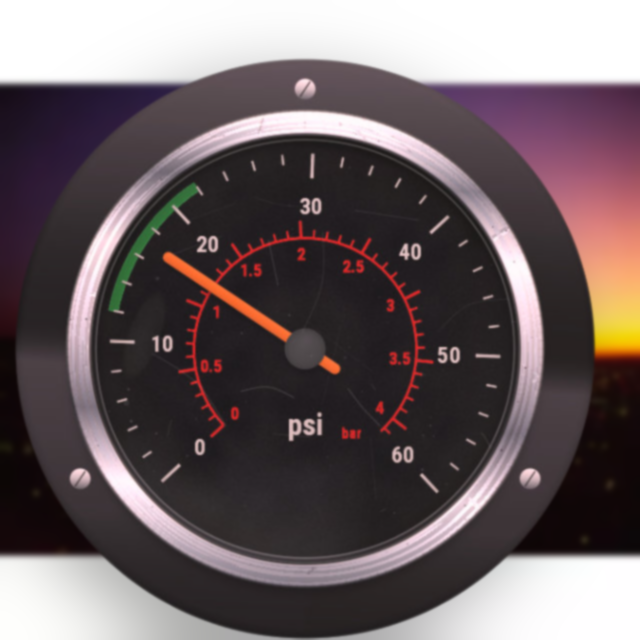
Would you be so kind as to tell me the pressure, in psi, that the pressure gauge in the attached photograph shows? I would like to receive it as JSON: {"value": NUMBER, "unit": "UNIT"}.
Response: {"value": 17, "unit": "psi"}
